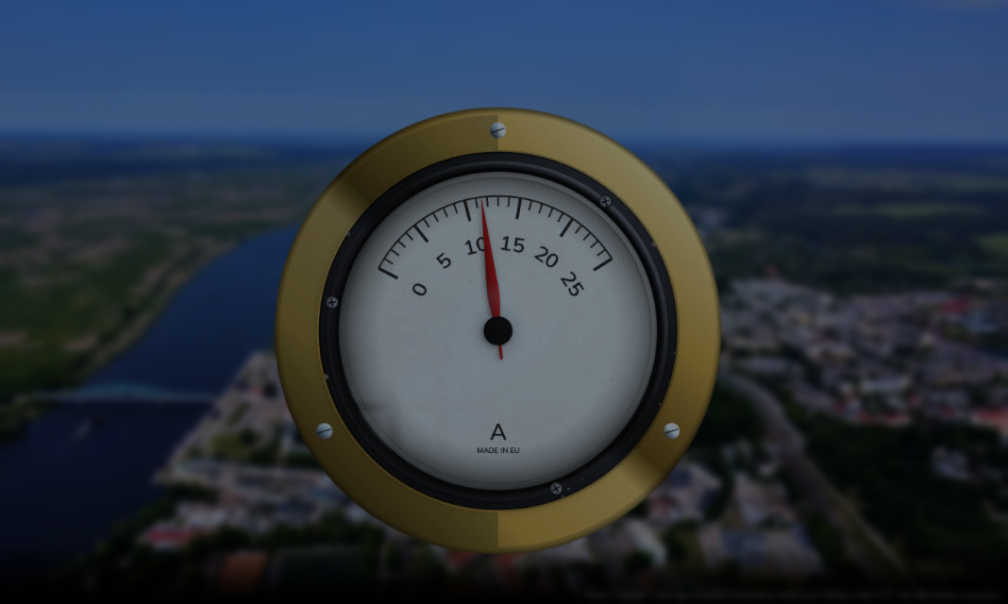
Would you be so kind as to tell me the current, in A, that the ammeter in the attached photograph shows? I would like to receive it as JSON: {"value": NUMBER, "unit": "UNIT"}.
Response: {"value": 11.5, "unit": "A"}
